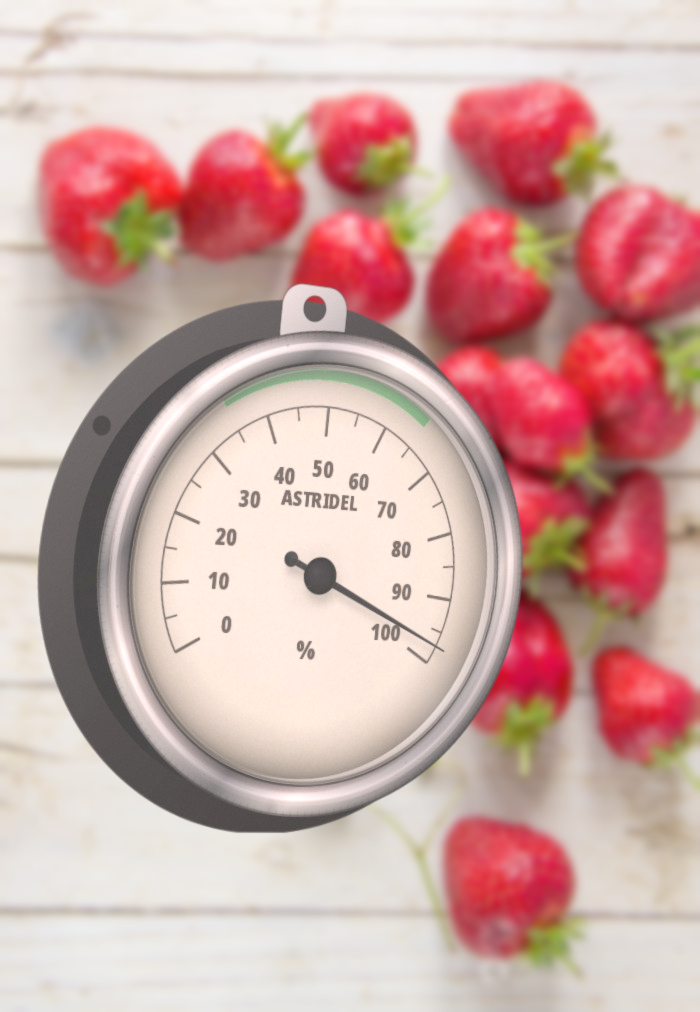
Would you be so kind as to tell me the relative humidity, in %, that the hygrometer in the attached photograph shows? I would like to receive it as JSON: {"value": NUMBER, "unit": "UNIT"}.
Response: {"value": 97.5, "unit": "%"}
